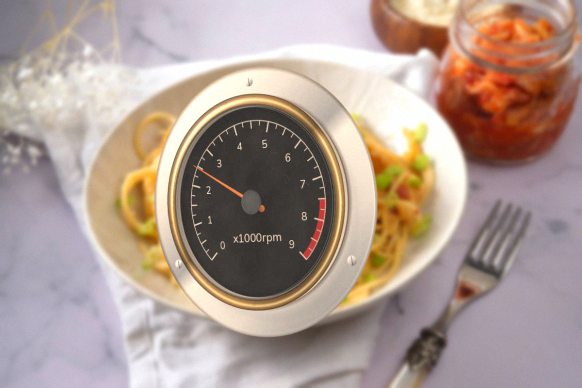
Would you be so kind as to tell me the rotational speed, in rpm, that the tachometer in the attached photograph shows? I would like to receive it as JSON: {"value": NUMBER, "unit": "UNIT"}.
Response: {"value": 2500, "unit": "rpm"}
